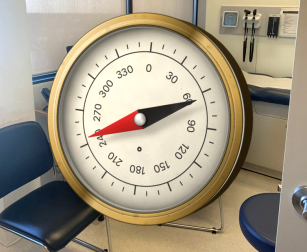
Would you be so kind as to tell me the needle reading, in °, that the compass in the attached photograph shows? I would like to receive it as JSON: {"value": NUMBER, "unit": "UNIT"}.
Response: {"value": 245, "unit": "°"}
